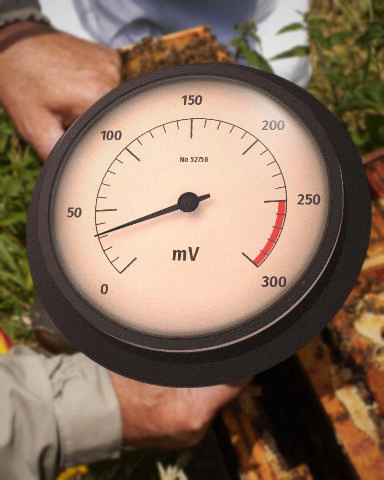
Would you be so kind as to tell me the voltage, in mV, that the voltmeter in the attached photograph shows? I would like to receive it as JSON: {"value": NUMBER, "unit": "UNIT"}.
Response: {"value": 30, "unit": "mV"}
